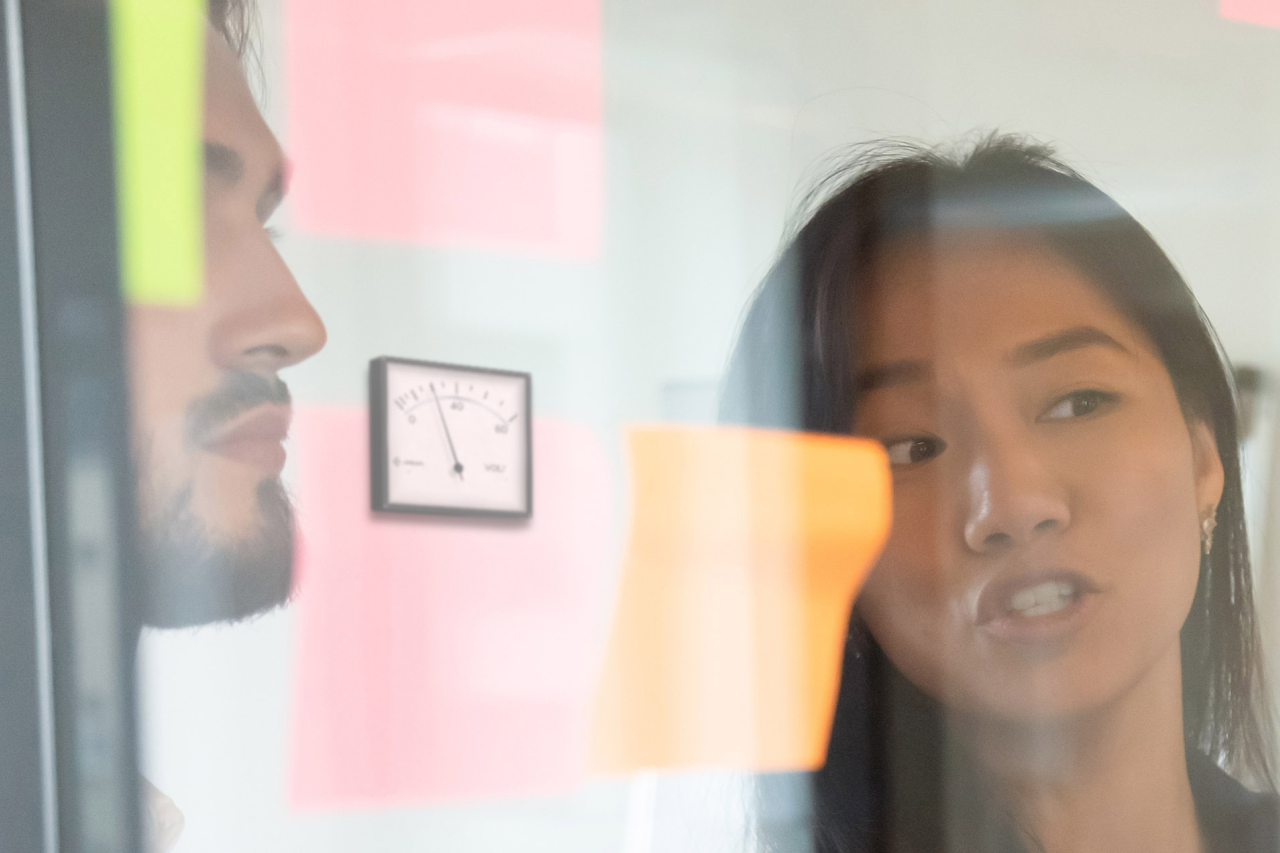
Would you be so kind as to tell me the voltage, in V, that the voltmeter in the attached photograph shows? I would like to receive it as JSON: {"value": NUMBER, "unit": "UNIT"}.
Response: {"value": 30, "unit": "V"}
